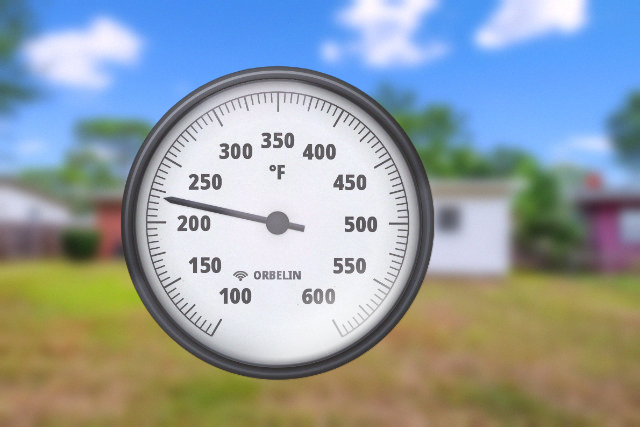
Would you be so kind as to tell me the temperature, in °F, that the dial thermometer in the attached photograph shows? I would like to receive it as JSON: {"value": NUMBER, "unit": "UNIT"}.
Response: {"value": 220, "unit": "°F"}
